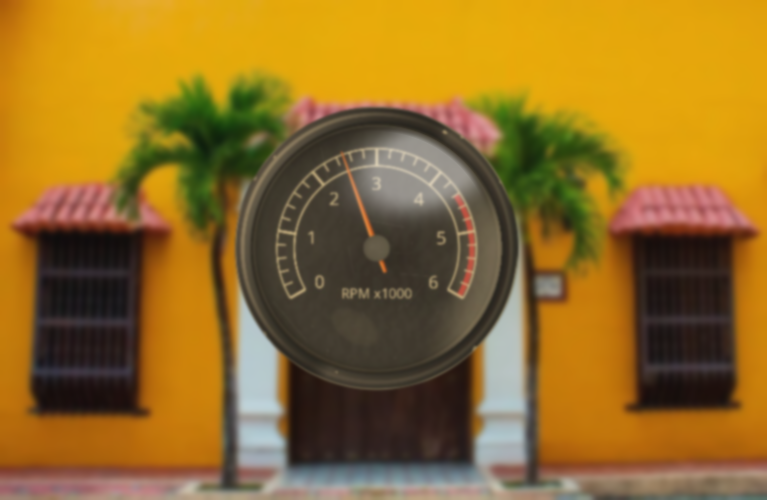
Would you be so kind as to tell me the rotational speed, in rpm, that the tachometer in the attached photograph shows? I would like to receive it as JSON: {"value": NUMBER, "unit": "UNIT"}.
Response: {"value": 2500, "unit": "rpm"}
